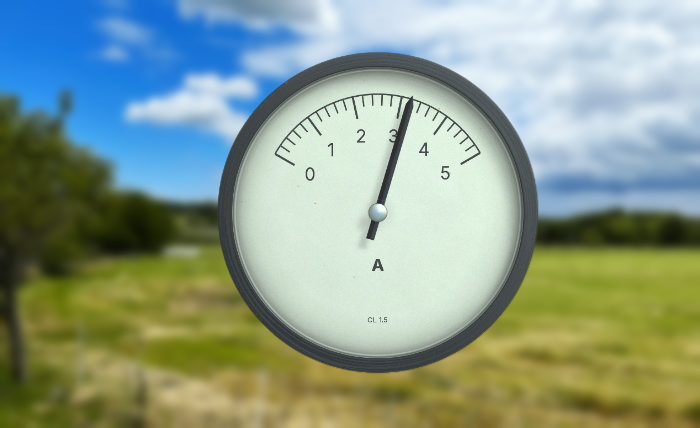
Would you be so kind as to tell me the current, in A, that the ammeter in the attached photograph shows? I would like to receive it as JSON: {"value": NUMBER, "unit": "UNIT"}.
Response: {"value": 3.2, "unit": "A"}
